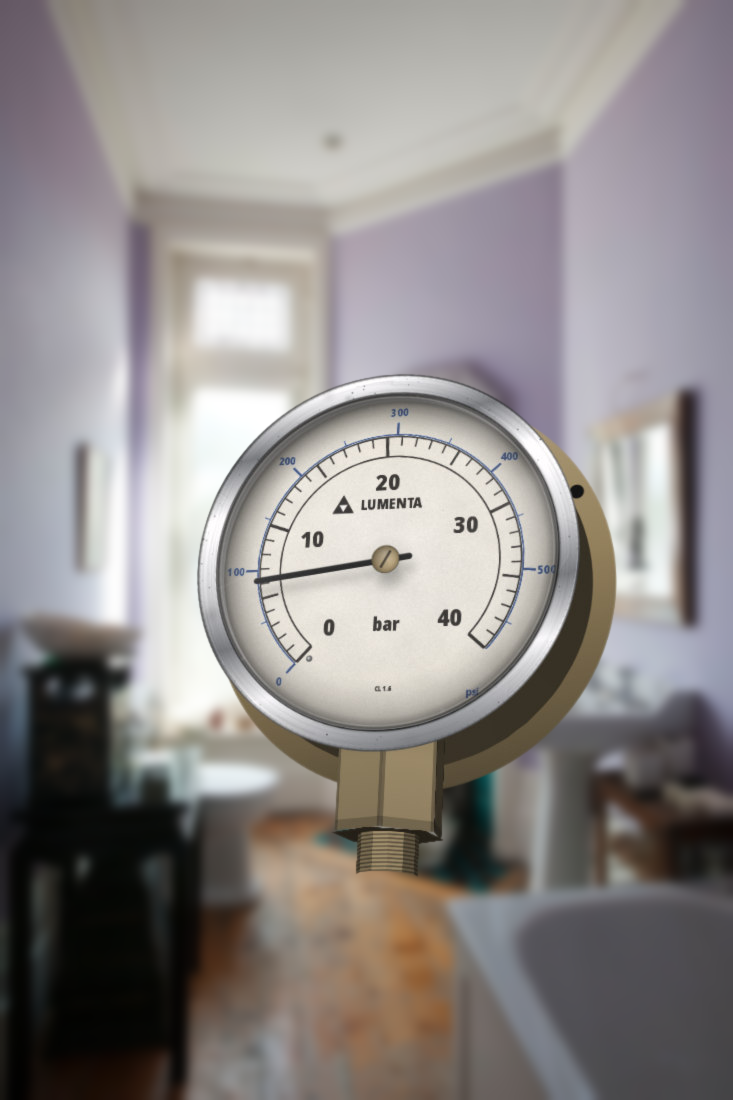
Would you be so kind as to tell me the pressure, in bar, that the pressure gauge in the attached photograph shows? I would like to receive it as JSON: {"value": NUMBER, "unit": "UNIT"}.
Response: {"value": 6, "unit": "bar"}
